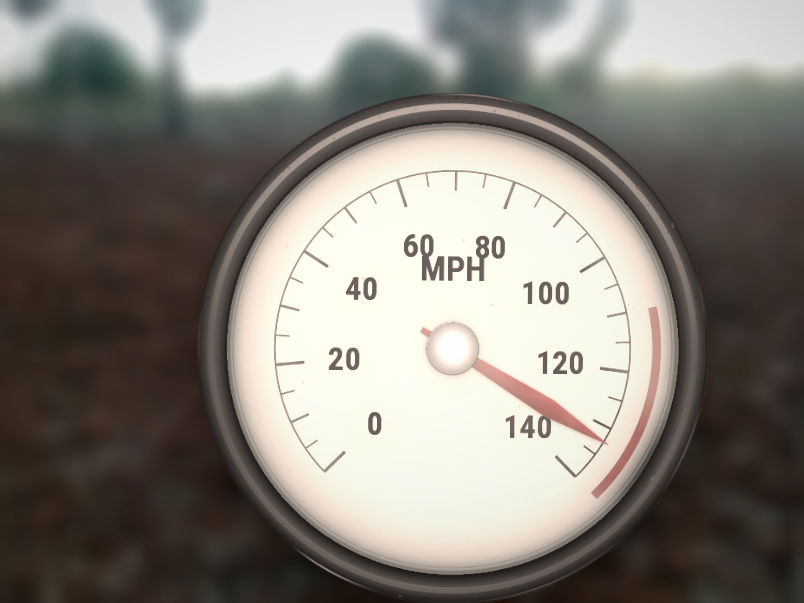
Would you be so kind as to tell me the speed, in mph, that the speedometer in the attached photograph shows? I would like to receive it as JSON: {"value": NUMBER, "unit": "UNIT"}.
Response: {"value": 132.5, "unit": "mph"}
